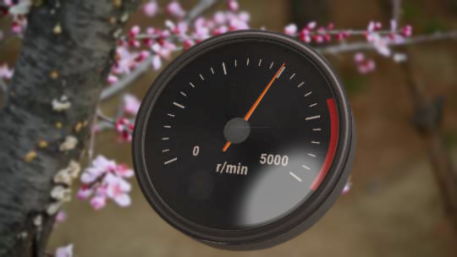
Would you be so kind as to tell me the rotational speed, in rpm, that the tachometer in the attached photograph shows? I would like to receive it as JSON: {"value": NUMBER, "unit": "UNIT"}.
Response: {"value": 3000, "unit": "rpm"}
